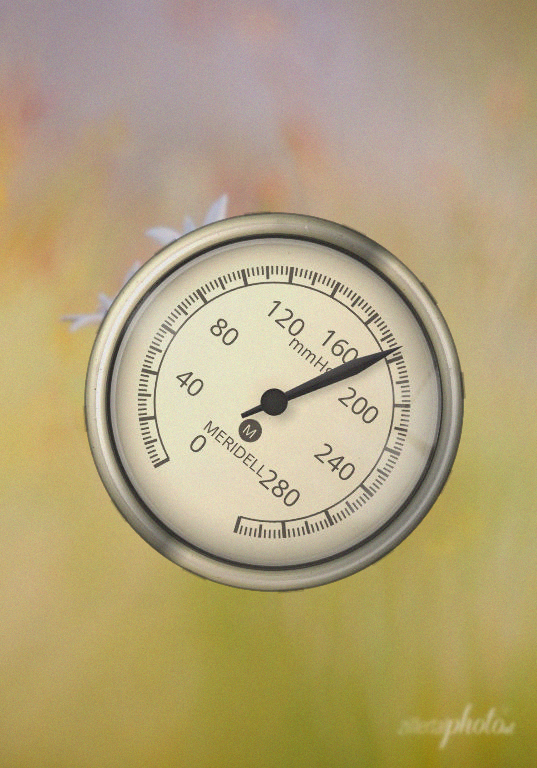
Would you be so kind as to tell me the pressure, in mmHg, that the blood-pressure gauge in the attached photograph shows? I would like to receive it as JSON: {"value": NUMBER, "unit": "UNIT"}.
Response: {"value": 176, "unit": "mmHg"}
